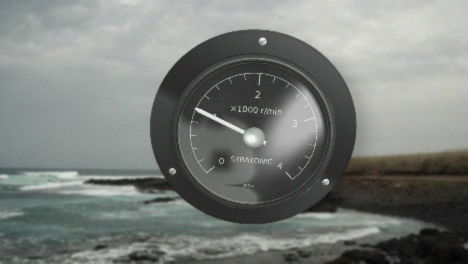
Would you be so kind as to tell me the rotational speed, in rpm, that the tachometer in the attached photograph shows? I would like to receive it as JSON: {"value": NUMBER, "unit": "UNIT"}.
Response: {"value": 1000, "unit": "rpm"}
